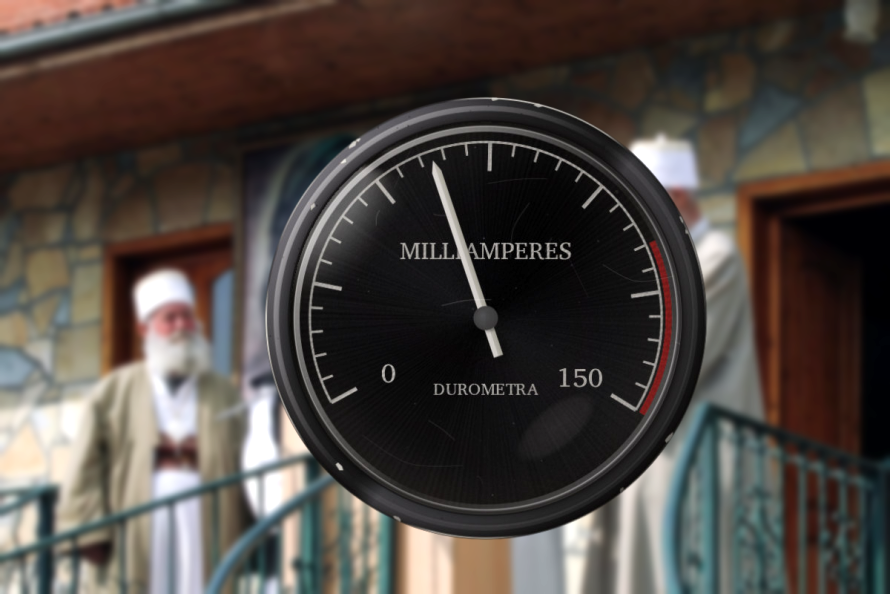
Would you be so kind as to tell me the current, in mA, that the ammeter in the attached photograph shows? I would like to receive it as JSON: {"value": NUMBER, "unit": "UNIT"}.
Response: {"value": 62.5, "unit": "mA"}
